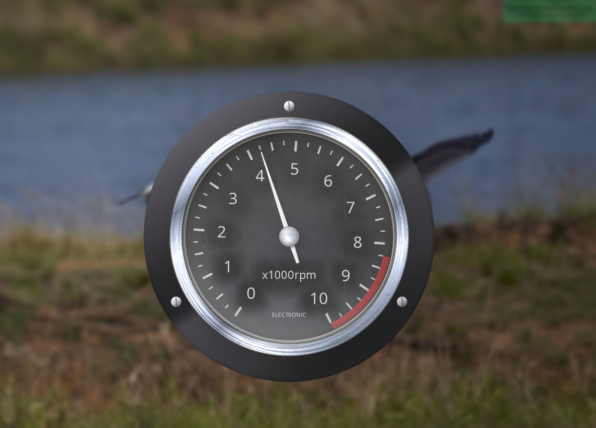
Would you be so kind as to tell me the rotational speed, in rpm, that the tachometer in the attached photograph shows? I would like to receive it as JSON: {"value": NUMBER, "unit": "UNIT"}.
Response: {"value": 4250, "unit": "rpm"}
